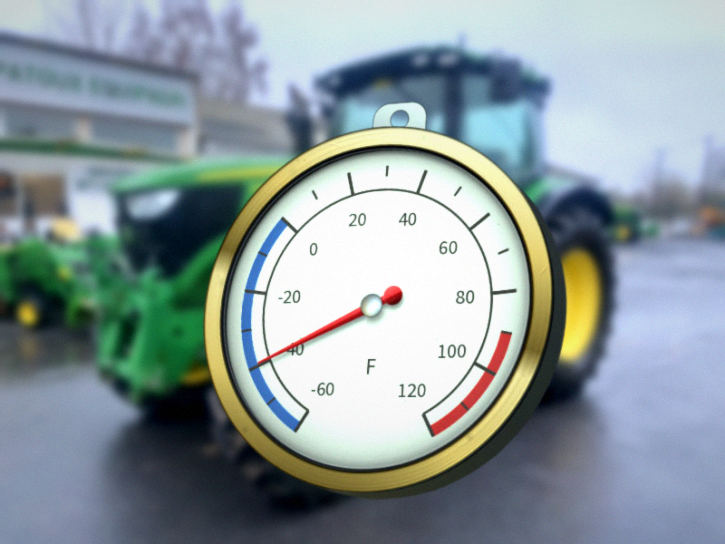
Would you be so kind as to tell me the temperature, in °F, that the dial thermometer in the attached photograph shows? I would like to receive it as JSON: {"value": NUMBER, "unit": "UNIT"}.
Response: {"value": -40, "unit": "°F"}
